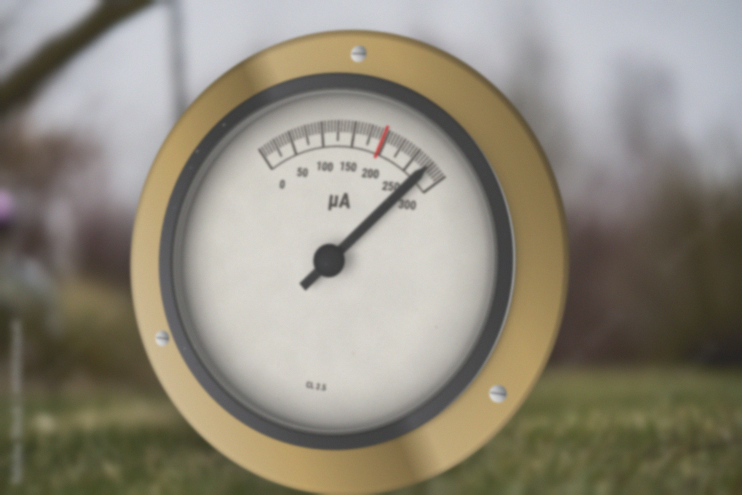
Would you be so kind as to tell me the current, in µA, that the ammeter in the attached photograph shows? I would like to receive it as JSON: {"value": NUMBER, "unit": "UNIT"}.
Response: {"value": 275, "unit": "µA"}
